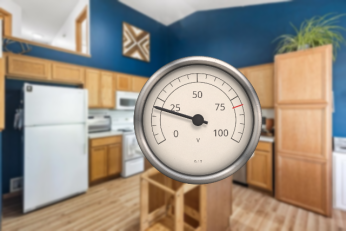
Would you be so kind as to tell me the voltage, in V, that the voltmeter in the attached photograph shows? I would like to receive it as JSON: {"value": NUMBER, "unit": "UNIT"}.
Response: {"value": 20, "unit": "V"}
